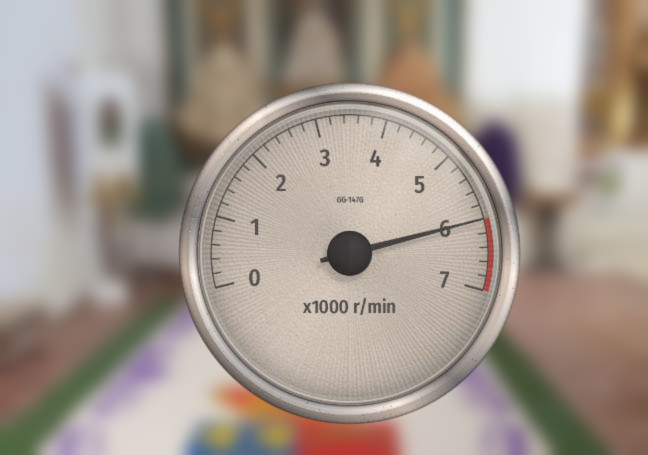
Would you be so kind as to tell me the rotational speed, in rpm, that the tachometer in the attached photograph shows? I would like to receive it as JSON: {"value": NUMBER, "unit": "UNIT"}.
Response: {"value": 6000, "unit": "rpm"}
